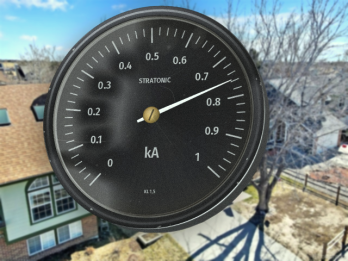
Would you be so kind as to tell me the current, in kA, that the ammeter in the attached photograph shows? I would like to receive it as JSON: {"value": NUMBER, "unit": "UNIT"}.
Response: {"value": 0.76, "unit": "kA"}
